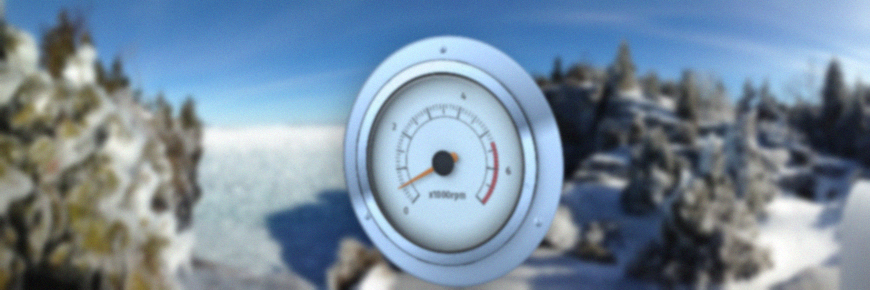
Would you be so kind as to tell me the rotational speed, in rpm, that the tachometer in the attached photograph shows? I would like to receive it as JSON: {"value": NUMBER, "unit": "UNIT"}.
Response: {"value": 500, "unit": "rpm"}
